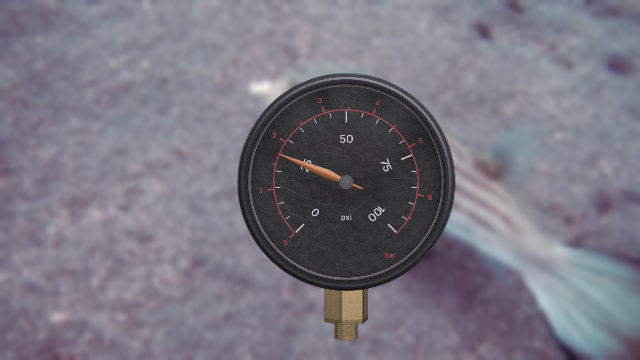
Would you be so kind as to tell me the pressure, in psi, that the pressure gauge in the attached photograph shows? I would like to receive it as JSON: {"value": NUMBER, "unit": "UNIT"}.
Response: {"value": 25, "unit": "psi"}
